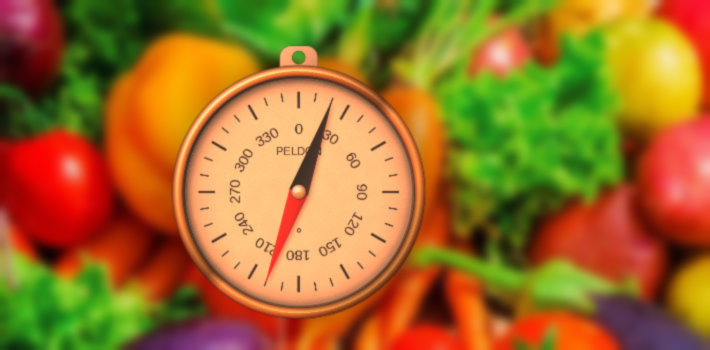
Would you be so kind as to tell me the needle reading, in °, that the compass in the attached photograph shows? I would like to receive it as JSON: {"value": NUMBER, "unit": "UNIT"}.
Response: {"value": 200, "unit": "°"}
